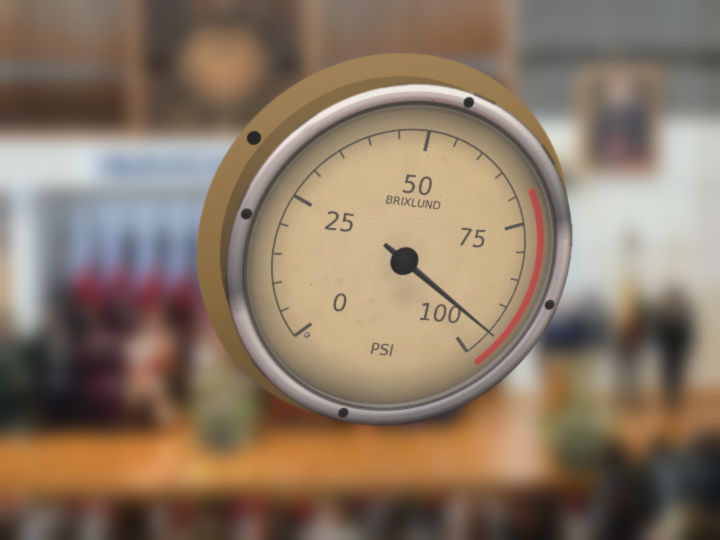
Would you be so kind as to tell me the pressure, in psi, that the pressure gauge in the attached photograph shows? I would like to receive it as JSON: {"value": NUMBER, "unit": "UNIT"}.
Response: {"value": 95, "unit": "psi"}
